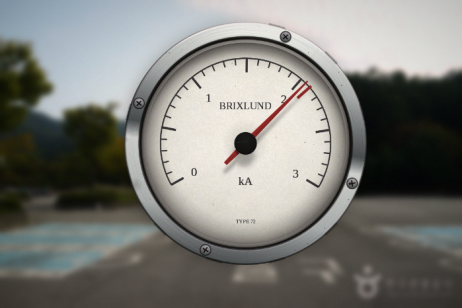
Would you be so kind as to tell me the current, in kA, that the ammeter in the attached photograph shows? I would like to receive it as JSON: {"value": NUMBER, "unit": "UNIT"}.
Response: {"value": 2.05, "unit": "kA"}
